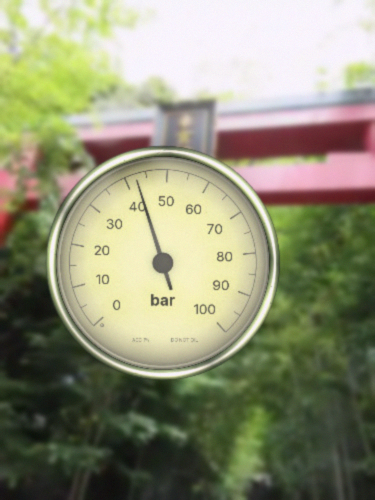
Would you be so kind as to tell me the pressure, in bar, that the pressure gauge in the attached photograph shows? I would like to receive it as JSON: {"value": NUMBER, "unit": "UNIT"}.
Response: {"value": 42.5, "unit": "bar"}
